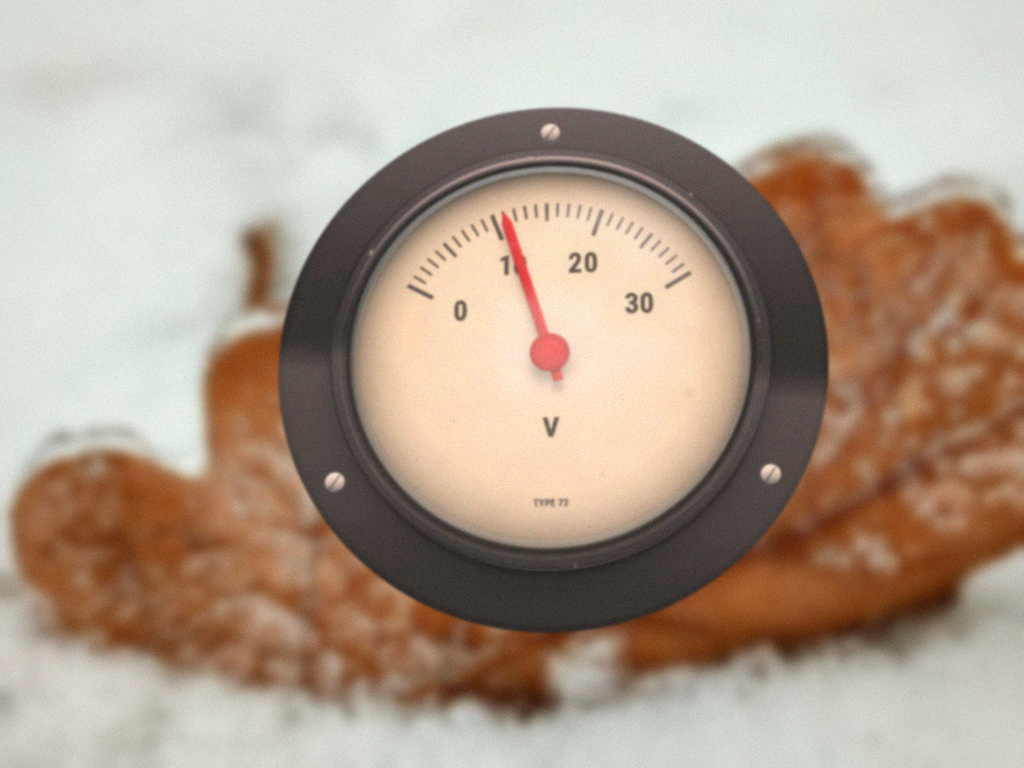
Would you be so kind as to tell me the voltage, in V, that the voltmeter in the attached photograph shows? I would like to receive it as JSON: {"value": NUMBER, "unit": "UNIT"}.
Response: {"value": 11, "unit": "V"}
